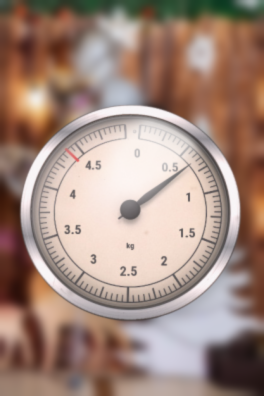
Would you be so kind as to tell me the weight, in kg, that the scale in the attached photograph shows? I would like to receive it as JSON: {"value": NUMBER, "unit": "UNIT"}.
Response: {"value": 0.65, "unit": "kg"}
